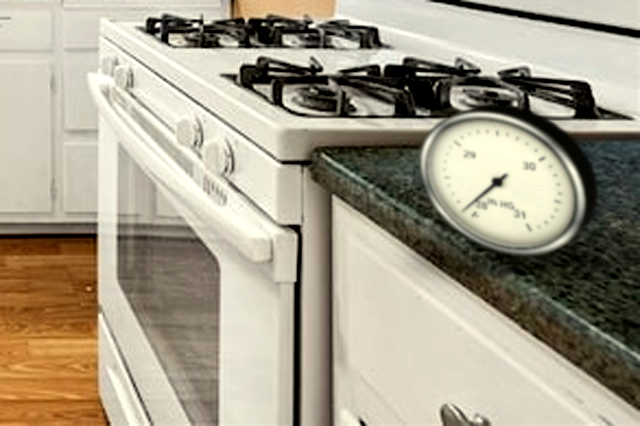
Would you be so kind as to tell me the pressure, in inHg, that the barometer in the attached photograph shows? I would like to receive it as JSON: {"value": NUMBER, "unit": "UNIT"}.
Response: {"value": 28.1, "unit": "inHg"}
